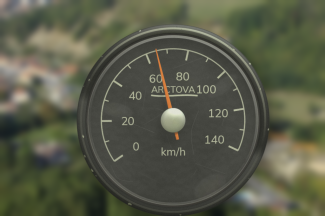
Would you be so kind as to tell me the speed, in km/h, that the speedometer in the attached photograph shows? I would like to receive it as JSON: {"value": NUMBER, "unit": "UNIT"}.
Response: {"value": 65, "unit": "km/h"}
